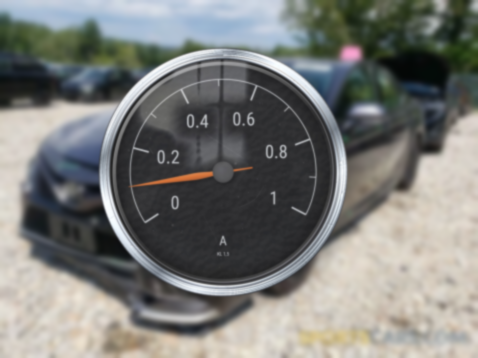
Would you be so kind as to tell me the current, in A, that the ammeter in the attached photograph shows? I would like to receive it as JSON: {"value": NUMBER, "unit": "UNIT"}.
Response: {"value": 0.1, "unit": "A"}
